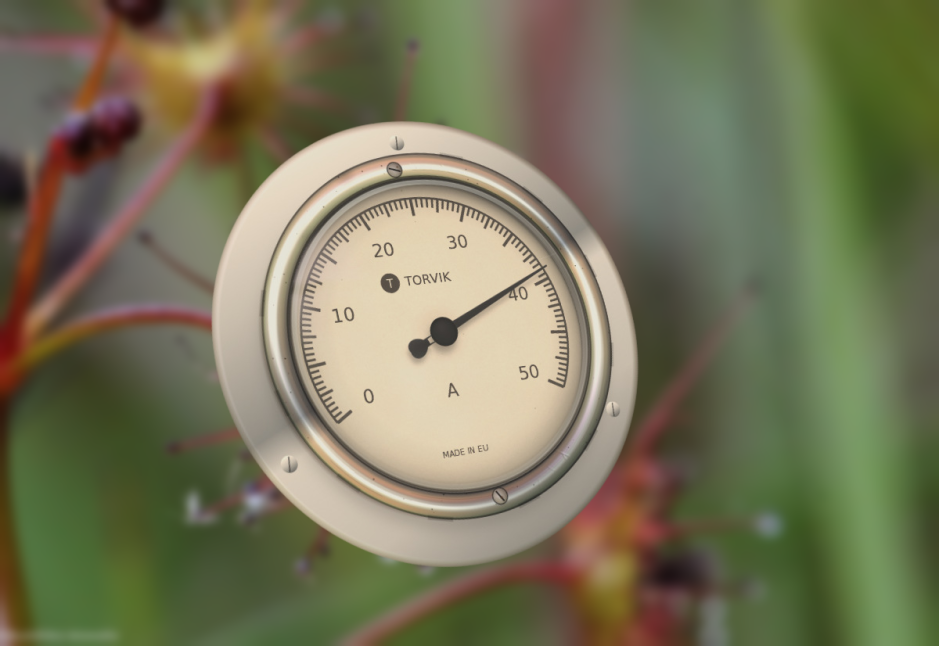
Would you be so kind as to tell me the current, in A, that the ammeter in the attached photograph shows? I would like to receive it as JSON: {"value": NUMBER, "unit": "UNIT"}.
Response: {"value": 39, "unit": "A"}
